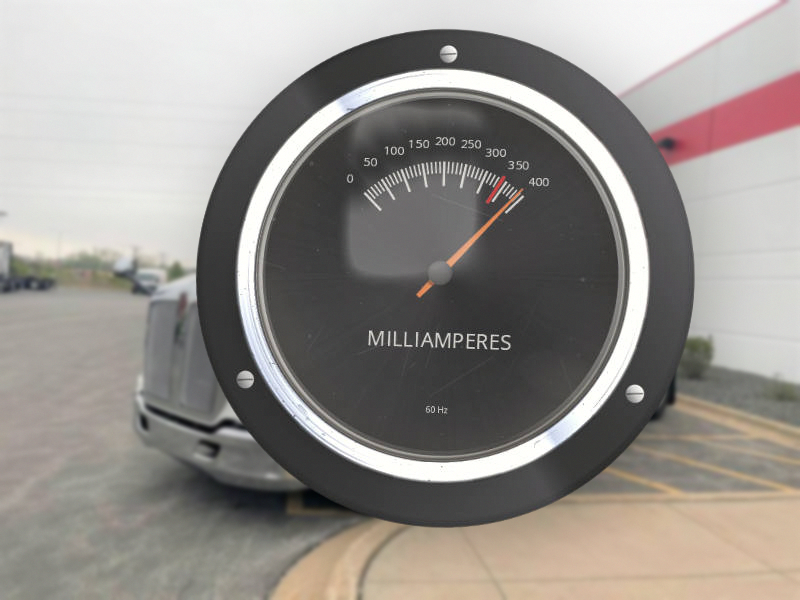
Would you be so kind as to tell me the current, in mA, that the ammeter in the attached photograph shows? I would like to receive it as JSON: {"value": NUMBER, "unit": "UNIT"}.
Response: {"value": 390, "unit": "mA"}
